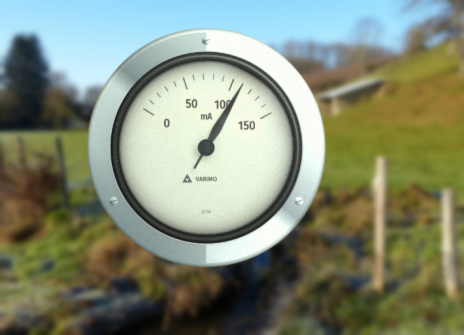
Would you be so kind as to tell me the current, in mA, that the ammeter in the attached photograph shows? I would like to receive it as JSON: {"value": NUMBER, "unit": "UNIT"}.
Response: {"value": 110, "unit": "mA"}
